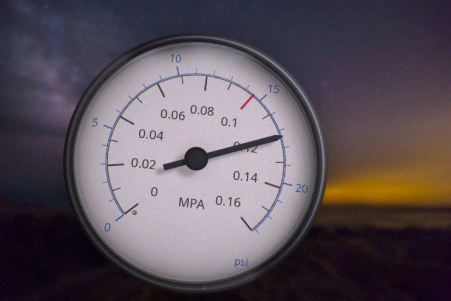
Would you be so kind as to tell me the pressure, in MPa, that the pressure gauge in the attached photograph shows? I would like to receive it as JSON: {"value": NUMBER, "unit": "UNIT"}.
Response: {"value": 0.12, "unit": "MPa"}
